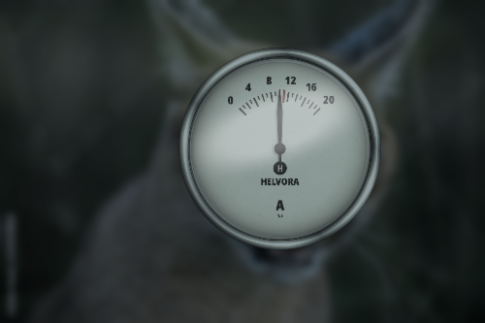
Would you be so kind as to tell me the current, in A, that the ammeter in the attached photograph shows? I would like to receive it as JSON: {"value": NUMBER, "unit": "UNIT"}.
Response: {"value": 10, "unit": "A"}
